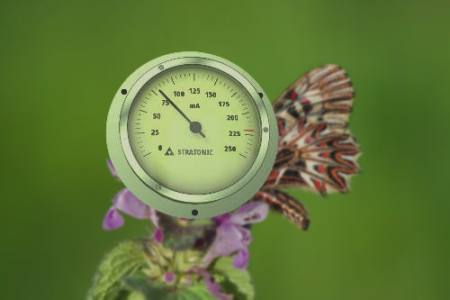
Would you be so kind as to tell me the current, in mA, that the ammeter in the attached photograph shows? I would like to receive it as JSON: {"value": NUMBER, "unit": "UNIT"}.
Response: {"value": 80, "unit": "mA"}
